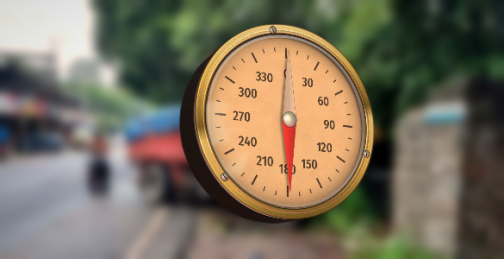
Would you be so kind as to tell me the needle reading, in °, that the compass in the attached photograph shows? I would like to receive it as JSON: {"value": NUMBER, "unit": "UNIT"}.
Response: {"value": 180, "unit": "°"}
